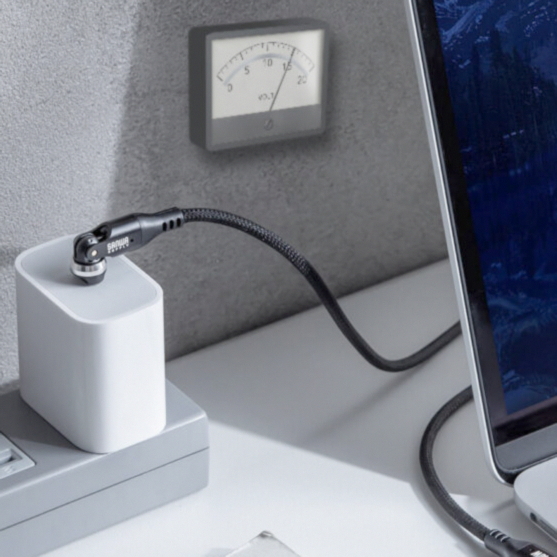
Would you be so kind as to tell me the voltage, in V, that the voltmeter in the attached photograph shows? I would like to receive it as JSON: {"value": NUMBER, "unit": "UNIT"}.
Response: {"value": 15, "unit": "V"}
